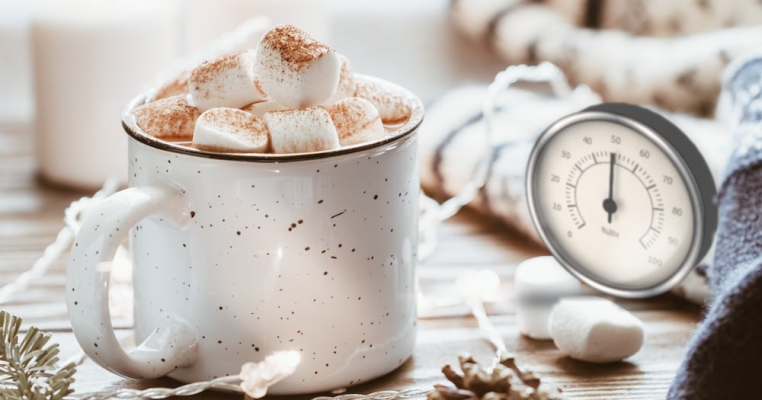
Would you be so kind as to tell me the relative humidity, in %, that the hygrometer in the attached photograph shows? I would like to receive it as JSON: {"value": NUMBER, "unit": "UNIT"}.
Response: {"value": 50, "unit": "%"}
